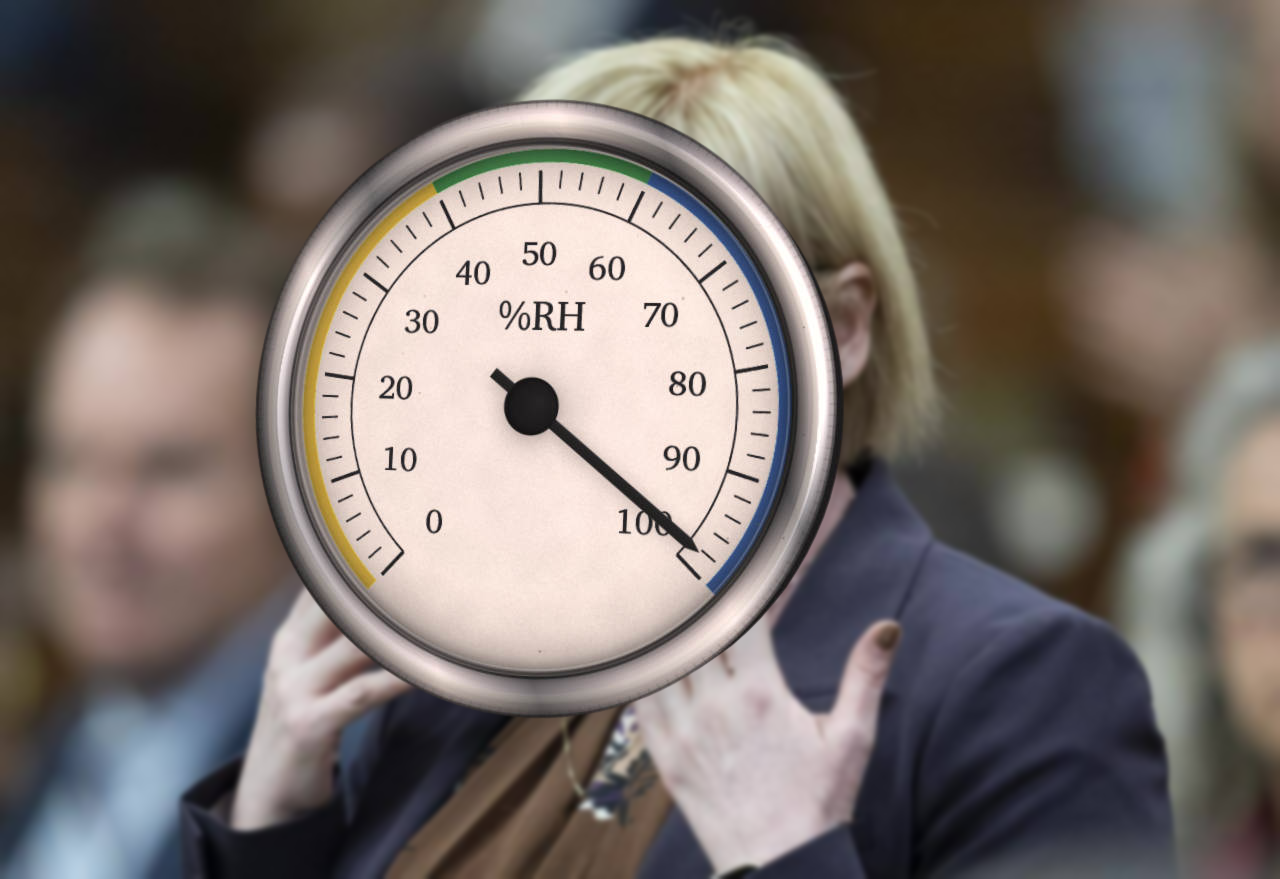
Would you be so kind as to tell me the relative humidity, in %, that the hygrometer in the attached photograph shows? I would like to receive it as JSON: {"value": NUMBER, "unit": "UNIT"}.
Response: {"value": 98, "unit": "%"}
